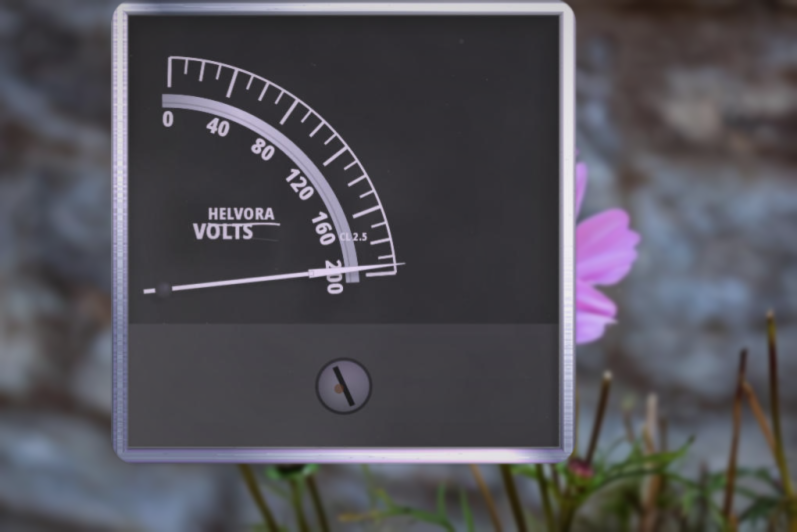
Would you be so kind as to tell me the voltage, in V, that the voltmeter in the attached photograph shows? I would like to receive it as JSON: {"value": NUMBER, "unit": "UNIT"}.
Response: {"value": 195, "unit": "V"}
